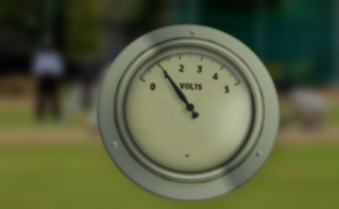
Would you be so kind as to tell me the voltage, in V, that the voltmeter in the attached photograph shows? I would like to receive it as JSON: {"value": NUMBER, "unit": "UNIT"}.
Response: {"value": 1, "unit": "V"}
